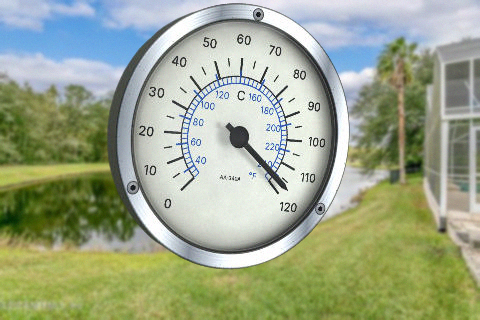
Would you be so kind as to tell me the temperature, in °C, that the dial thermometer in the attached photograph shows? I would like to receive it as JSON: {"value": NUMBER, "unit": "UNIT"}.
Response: {"value": 117.5, "unit": "°C"}
